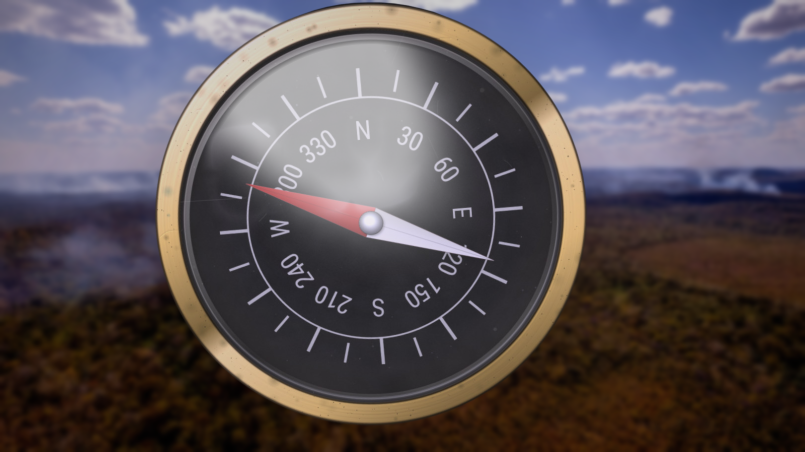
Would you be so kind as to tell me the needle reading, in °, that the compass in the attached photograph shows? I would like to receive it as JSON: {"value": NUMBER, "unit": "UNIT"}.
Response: {"value": 292.5, "unit": "°"}
